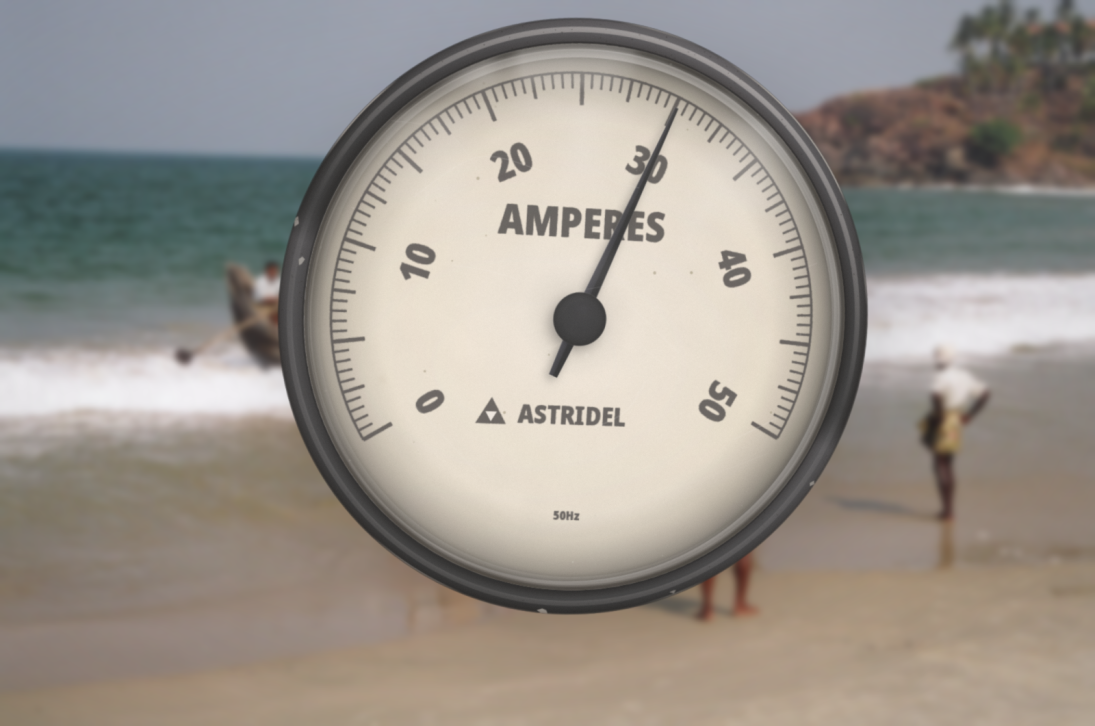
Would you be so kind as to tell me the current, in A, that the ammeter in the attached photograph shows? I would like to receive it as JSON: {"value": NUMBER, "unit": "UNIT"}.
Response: {"value": 30, "unit": "A"}
